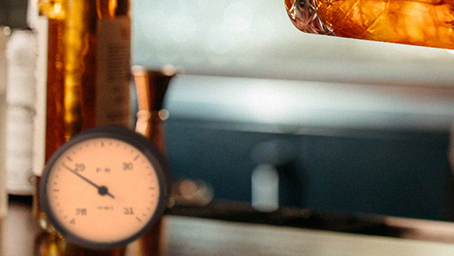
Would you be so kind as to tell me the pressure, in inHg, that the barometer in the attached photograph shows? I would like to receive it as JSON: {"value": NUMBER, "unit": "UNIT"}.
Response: {"value": 28.9, "unit": "inHg"}
